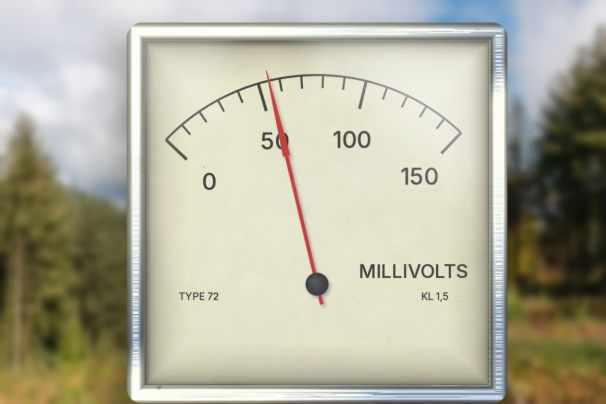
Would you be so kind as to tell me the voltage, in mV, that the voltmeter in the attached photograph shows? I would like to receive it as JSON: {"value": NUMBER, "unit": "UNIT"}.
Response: {"value": 55, "unit": "mV"}
